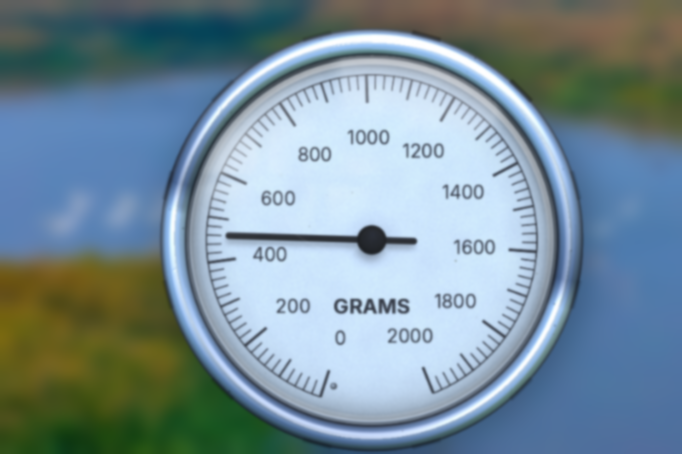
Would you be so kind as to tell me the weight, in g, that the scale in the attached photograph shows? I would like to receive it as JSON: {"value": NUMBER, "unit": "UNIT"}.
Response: {"value": 460, "unit": "g"}
